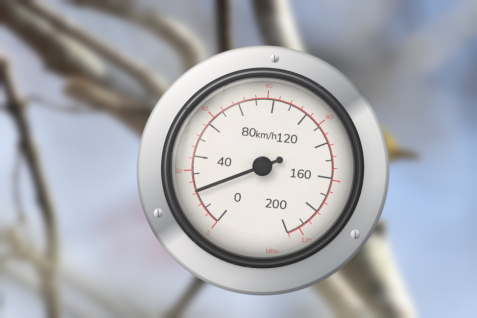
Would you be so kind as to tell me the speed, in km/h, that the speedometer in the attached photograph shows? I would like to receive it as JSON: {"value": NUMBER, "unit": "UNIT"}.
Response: {"value": 20, "unit": "km/h"}
